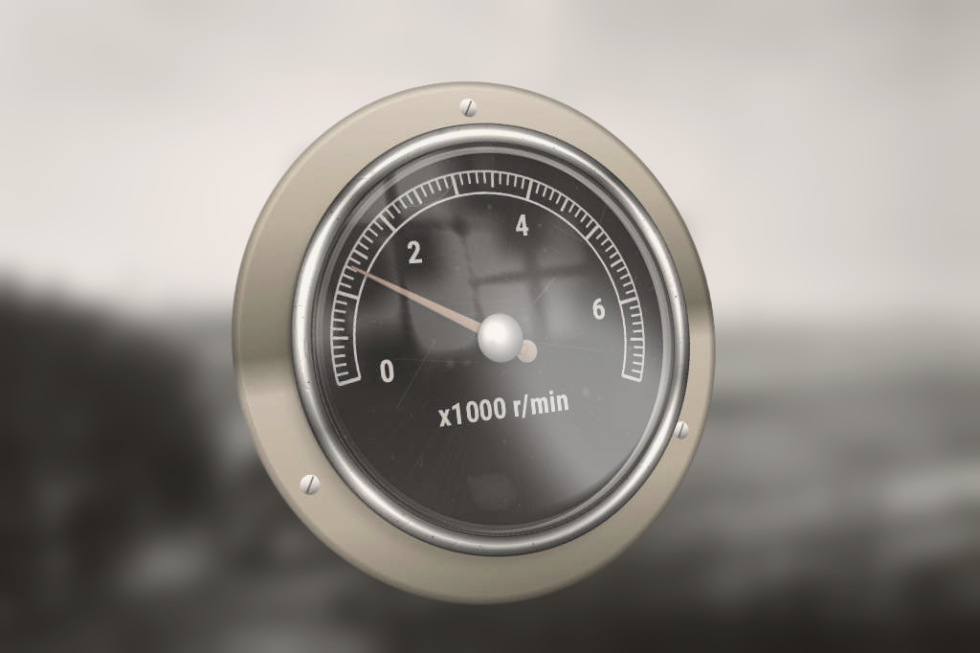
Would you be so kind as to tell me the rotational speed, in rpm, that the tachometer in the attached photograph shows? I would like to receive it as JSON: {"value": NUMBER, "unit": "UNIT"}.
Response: {"value": 1300, "unit": "rpm"}
